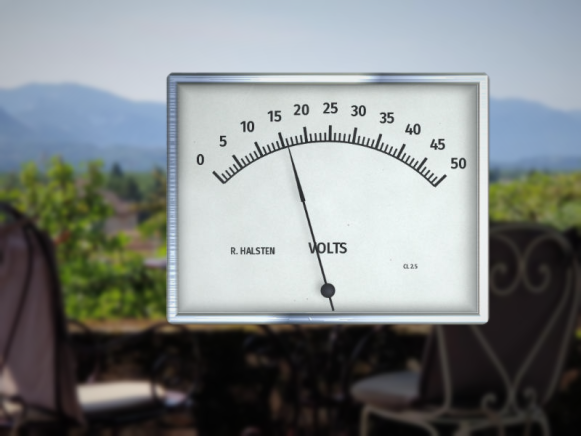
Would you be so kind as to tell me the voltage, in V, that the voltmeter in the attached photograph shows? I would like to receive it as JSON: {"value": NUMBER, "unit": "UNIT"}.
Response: {"value": 16, "unit": "V"}
